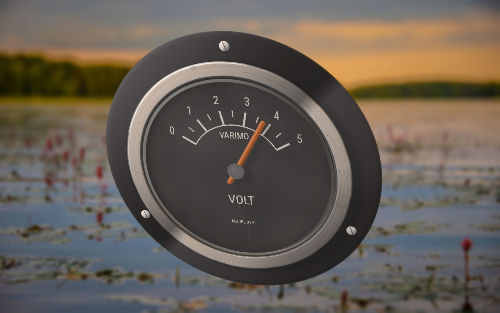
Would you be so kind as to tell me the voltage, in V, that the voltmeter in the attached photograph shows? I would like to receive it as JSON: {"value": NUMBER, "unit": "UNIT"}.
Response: {"value": 3.75, "unit": "V"}
